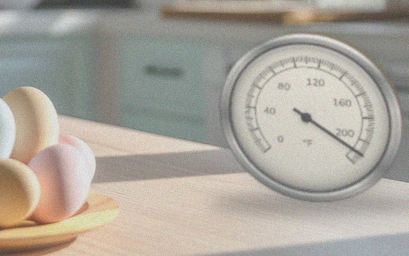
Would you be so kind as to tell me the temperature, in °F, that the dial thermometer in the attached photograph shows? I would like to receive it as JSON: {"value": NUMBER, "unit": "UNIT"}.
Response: {"value": 210, "unit": "°F"}
